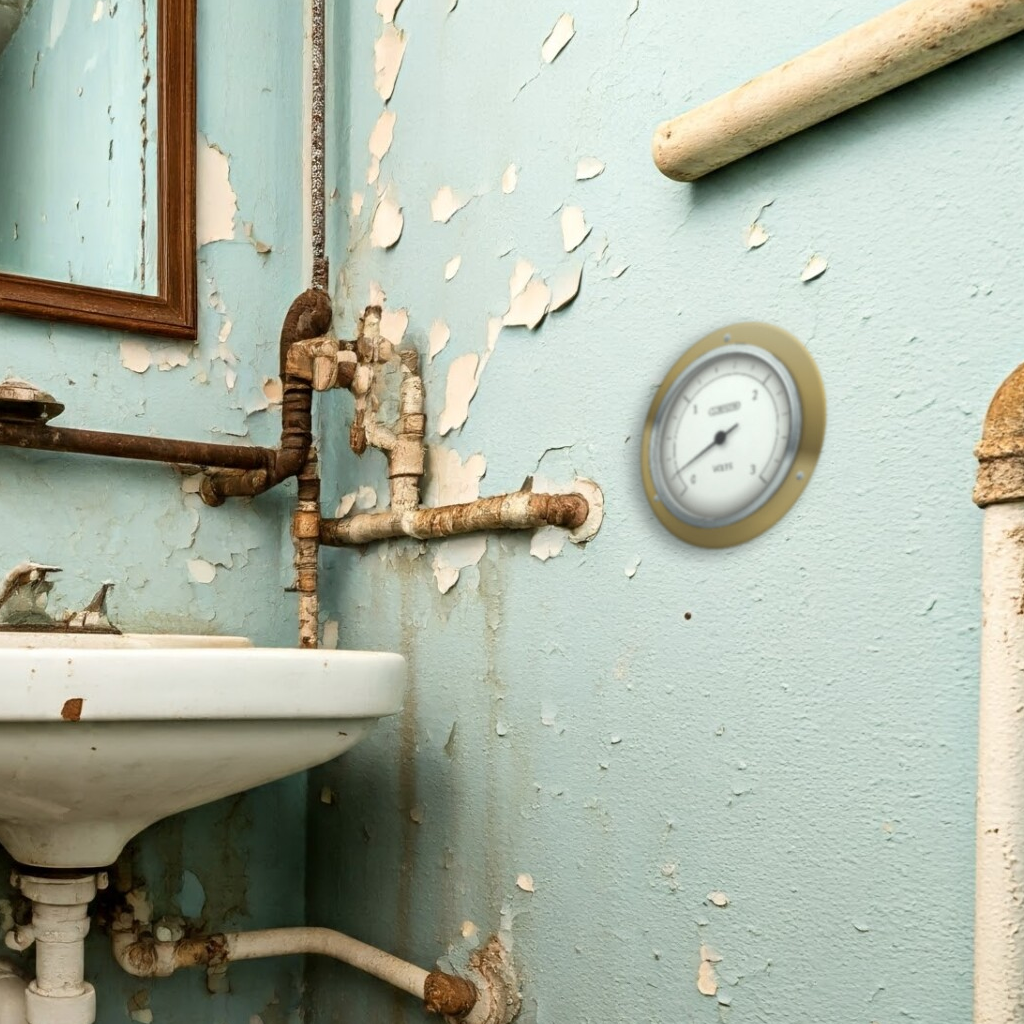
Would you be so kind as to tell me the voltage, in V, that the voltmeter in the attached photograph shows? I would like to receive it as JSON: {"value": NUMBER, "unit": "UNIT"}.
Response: {"value": 0.2, "unit": "V"}
